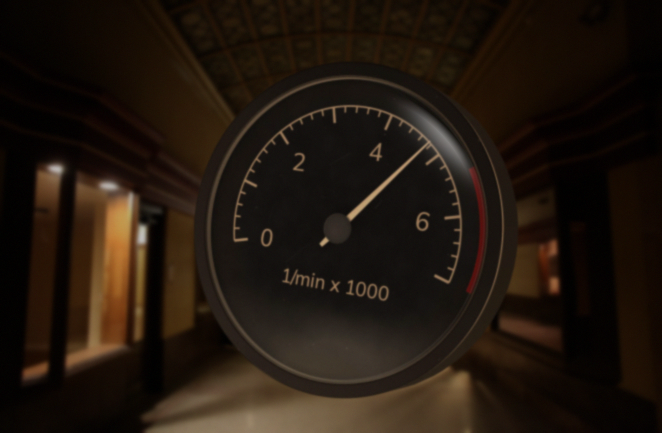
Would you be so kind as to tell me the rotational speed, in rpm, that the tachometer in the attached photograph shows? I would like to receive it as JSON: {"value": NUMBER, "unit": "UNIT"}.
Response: {"value": 4800, "unit": "rpm"}
